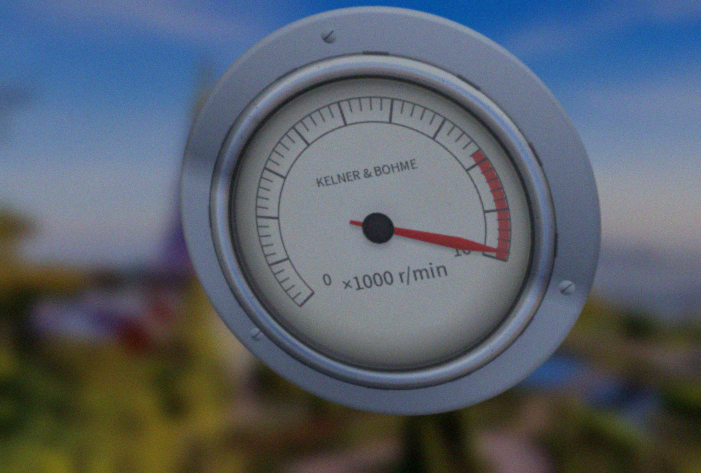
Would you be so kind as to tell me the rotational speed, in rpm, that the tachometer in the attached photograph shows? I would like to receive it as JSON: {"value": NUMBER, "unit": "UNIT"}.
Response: {"value": 9800, "unit": "rpm"}
